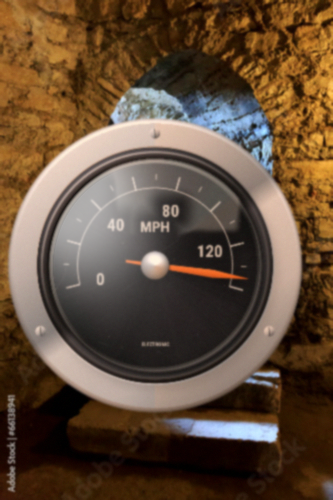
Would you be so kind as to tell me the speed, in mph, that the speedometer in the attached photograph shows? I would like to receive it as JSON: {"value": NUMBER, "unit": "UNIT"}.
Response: {"value": 135, "unit": "mph"}
